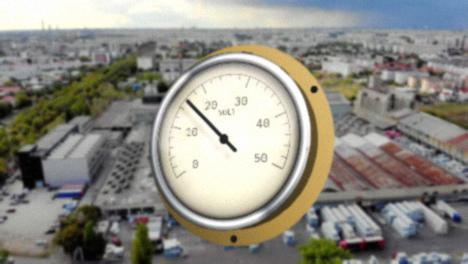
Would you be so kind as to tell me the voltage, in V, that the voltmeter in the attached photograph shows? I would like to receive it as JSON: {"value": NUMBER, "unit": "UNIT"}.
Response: {"value": 16, "unit": "V"}
